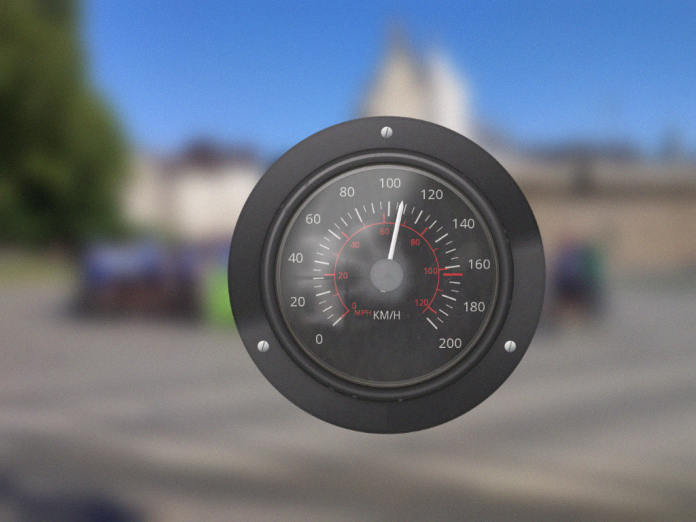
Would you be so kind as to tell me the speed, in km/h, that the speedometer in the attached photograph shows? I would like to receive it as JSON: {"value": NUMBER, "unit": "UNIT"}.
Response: {"value": 107.5, "unit": "km/h"}
